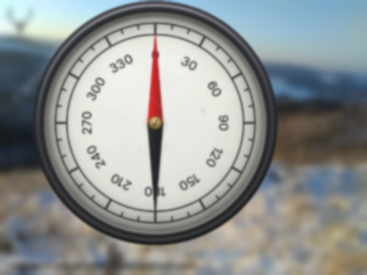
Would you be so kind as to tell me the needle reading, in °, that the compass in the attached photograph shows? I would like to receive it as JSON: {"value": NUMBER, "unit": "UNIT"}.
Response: {"value": 0, "unit": "°"}
